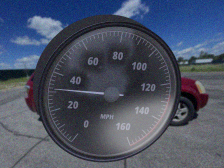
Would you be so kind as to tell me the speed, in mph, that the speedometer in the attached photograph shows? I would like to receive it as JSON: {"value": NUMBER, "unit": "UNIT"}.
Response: {"value": 32, "unit": "mph"}
